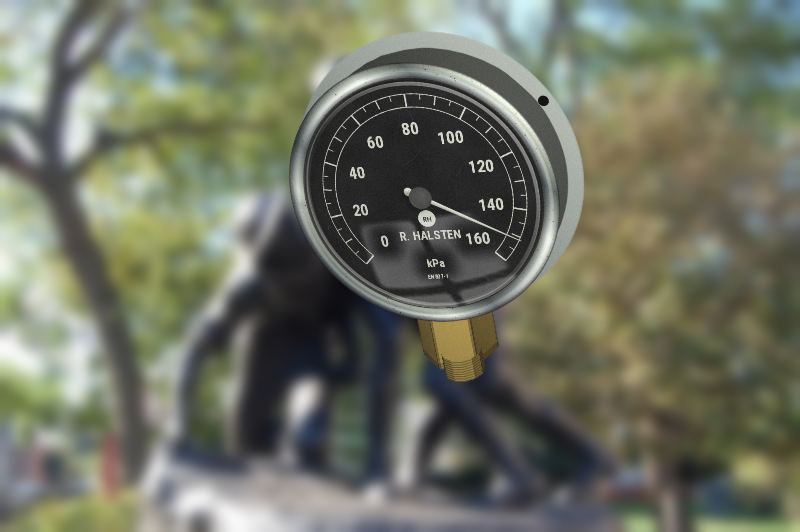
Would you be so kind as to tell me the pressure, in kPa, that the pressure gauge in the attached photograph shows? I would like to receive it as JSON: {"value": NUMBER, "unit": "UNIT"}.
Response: {"value": 150, "unit": "kPa"}
